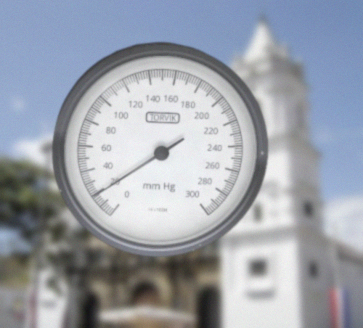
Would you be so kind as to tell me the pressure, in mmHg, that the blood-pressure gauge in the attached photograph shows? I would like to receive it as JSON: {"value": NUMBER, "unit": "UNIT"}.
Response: {"value": 20, "unit": "mmHg"}
